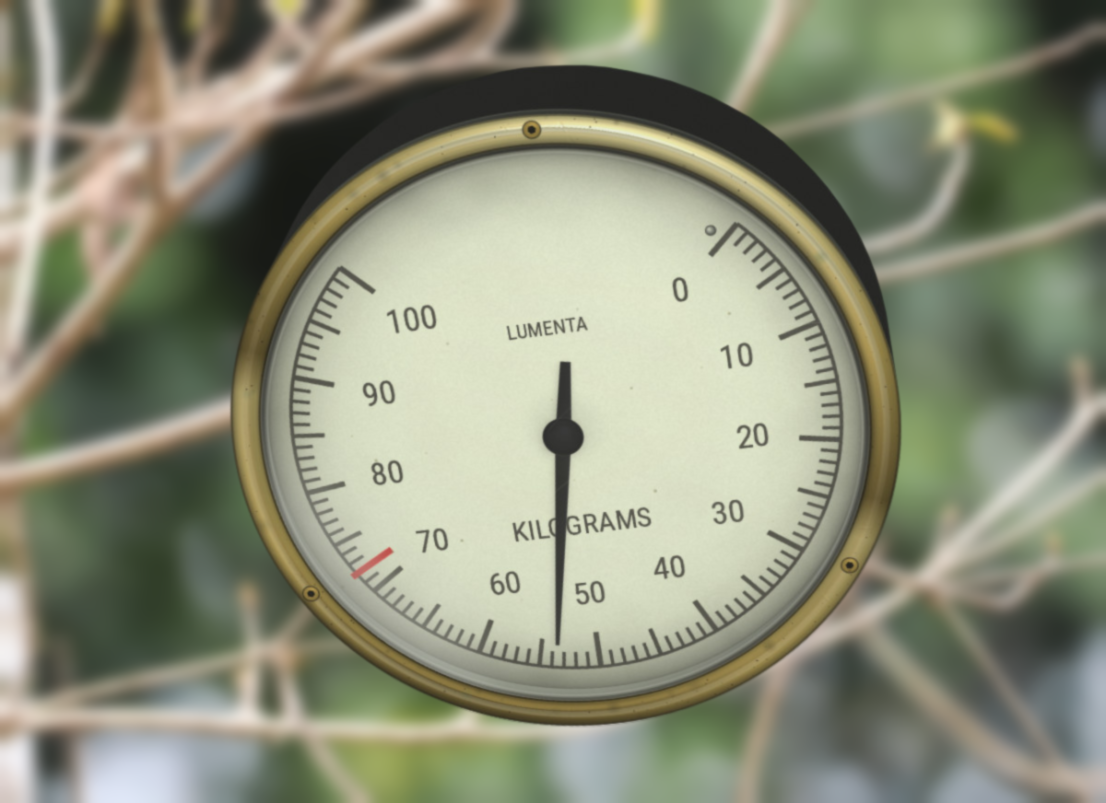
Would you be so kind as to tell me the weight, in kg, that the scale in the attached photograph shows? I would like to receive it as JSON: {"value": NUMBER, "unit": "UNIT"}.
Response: {"value": 53.5, "unit": "kg"}
